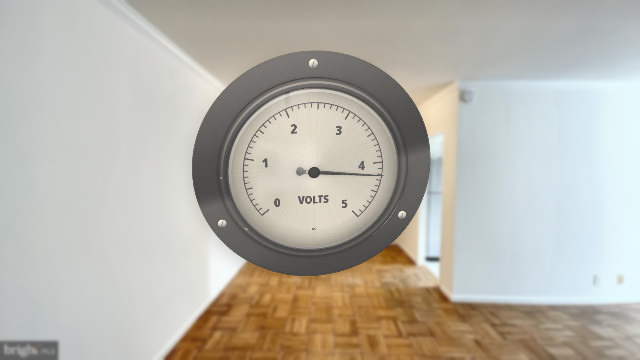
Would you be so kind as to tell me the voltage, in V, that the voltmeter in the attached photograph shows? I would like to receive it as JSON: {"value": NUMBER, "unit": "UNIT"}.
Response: {"value": 4.2, "unit": "V"}
